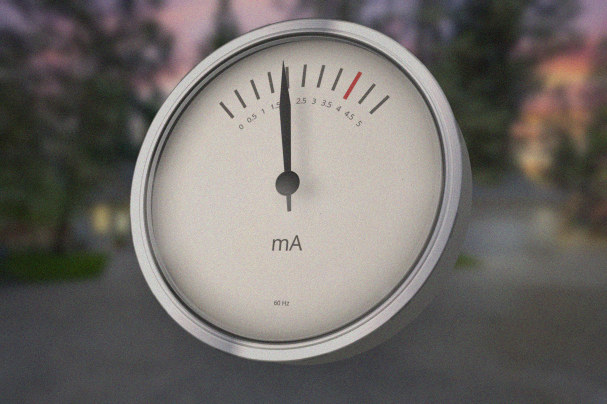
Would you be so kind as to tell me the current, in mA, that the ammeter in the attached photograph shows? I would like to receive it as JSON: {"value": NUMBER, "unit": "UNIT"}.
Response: {"value": 2, "unit": "mA"}
